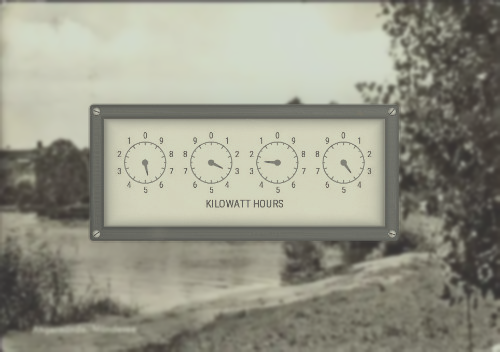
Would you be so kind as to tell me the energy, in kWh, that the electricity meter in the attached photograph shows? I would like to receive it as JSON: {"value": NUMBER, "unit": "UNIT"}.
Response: {"value": 5324, "unit": "kWh"}
